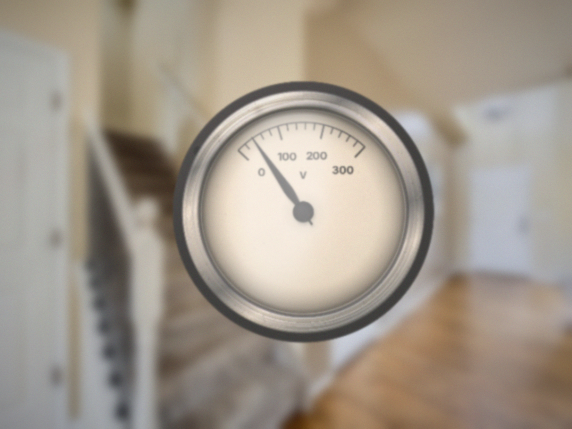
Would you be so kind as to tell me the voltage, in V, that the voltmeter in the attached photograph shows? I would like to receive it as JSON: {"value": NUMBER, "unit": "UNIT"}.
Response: {"value": 40, "unit": "V"}
